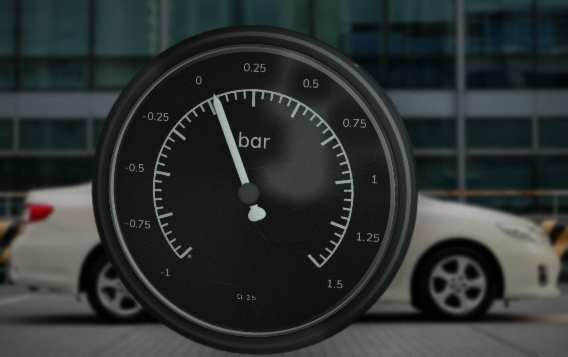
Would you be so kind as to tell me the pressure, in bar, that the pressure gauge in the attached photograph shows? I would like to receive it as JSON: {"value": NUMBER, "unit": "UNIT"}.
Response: {"value": 0.05, "unit": "bar"}
